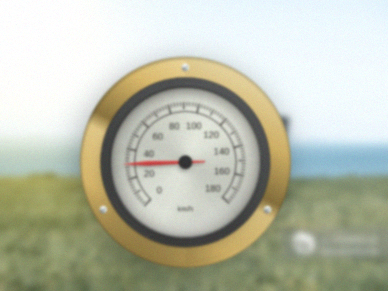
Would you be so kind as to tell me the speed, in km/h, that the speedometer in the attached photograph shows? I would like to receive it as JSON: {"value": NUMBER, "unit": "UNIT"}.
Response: {"value": 30, "unit": "km/h"}
